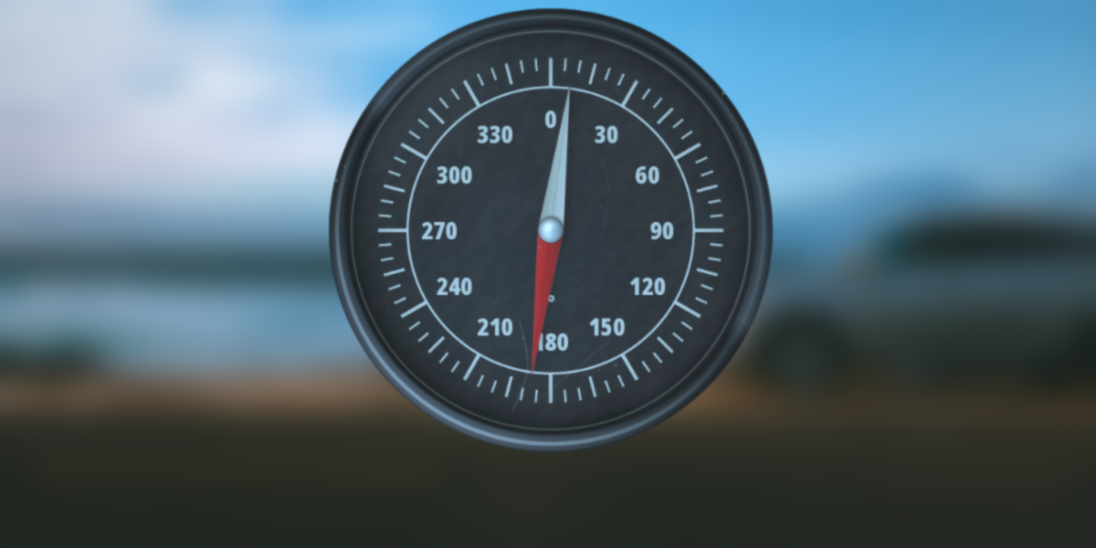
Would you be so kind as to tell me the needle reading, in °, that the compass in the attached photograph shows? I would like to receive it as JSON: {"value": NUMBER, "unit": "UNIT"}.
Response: {"value": 187.5, "unit": "°"}
